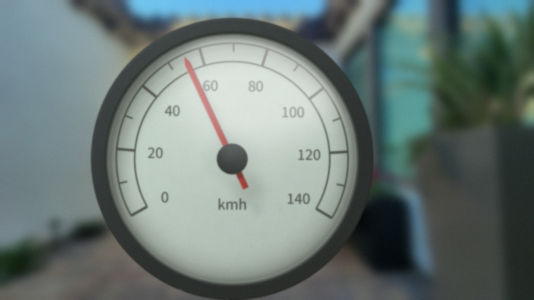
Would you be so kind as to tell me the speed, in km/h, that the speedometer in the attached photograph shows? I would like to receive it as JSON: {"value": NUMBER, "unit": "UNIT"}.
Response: {"value": 55, "unit": "km/h"}
